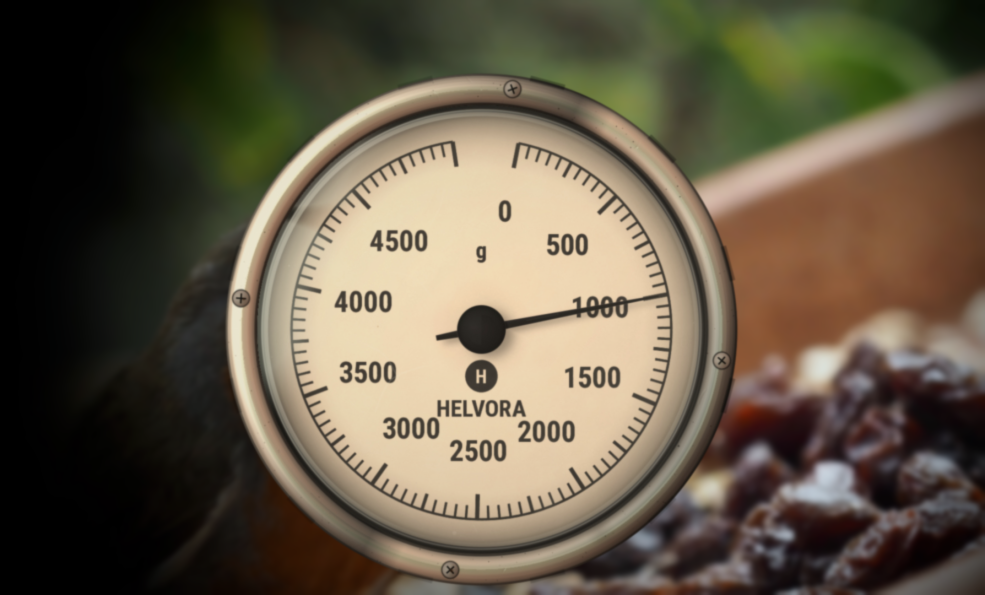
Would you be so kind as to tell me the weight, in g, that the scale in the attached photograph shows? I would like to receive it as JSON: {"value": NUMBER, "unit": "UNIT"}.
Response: {"value": 1000, "unit": "g"}
